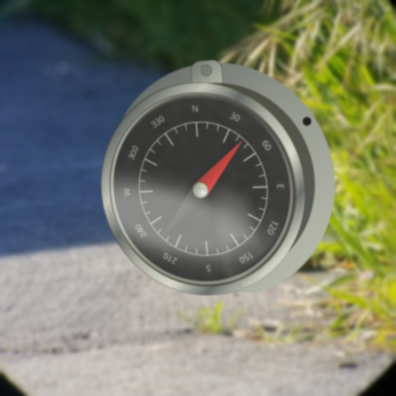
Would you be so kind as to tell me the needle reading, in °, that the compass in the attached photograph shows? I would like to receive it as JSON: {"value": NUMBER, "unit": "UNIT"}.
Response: {"value": 45, "unit": "°"}
